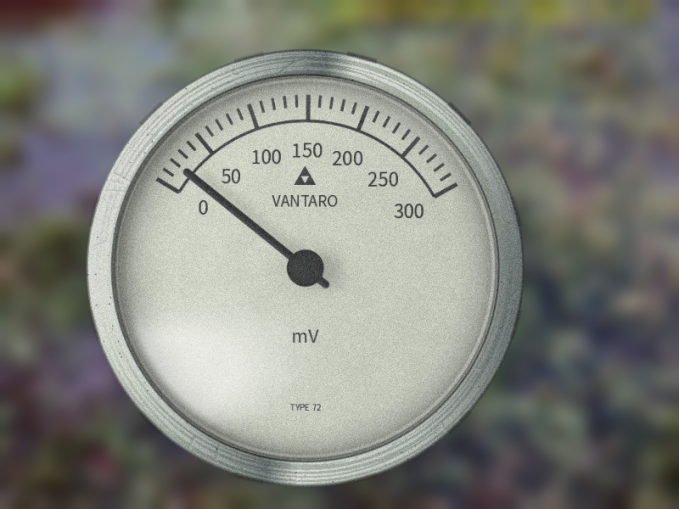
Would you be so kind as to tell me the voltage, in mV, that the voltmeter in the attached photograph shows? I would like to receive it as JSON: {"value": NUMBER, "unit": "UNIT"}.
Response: {"value": 20, "unit": "mV"}
